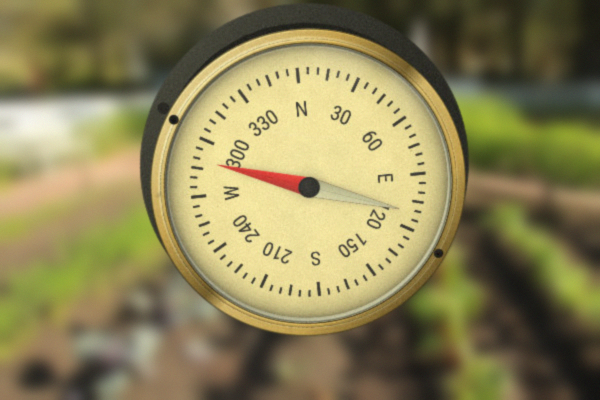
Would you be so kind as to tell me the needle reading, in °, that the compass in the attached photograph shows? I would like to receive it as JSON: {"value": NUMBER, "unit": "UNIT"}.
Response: {"value": 290, "unit": "°"}
